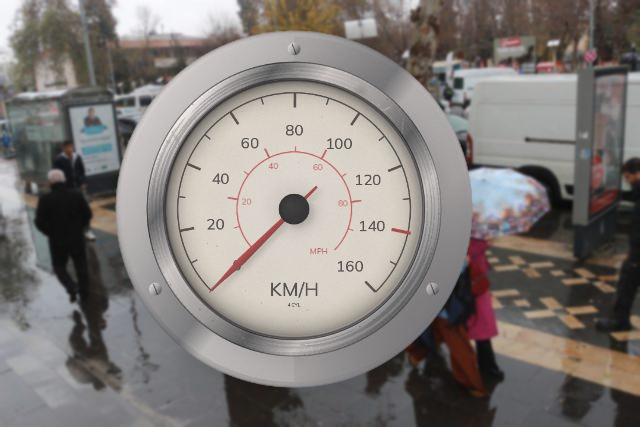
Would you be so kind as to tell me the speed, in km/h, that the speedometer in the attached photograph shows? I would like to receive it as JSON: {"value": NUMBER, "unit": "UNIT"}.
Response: {"value": 0, "unit": "km/h"}
